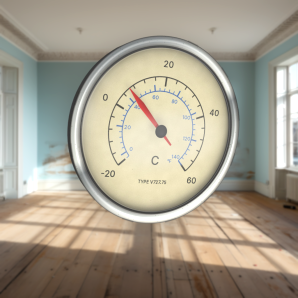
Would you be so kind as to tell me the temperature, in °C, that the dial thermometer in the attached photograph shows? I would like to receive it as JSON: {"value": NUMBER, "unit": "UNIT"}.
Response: {"value": 6, "unit": "°C"}
